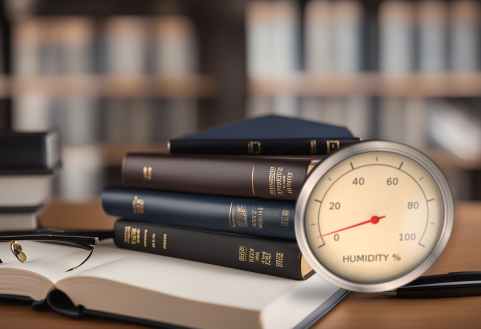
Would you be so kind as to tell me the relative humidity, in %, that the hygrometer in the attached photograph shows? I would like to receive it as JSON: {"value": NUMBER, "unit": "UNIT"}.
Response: {"value": 5, "unit": "%"}
